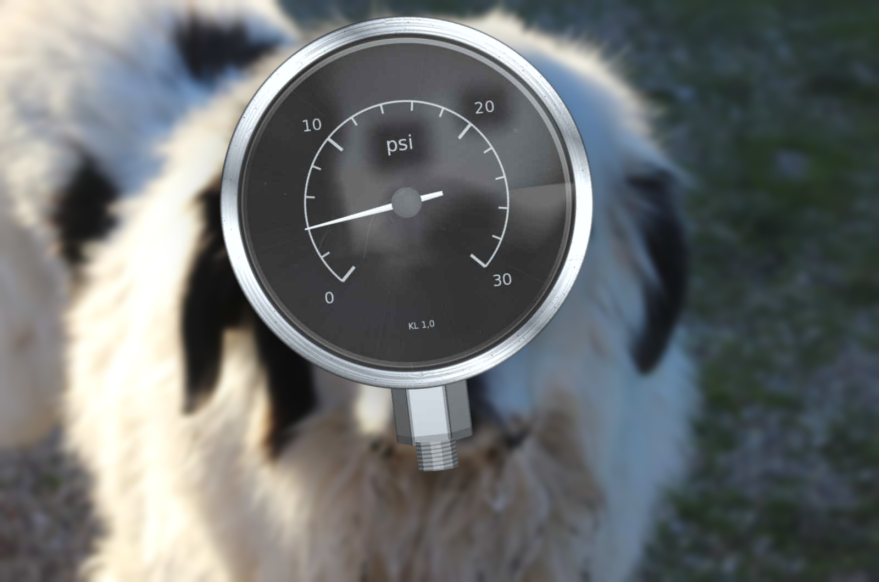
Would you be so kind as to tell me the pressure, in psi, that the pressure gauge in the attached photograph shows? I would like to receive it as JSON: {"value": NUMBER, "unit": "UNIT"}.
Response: {"value": 4, "unit": "psi"}
